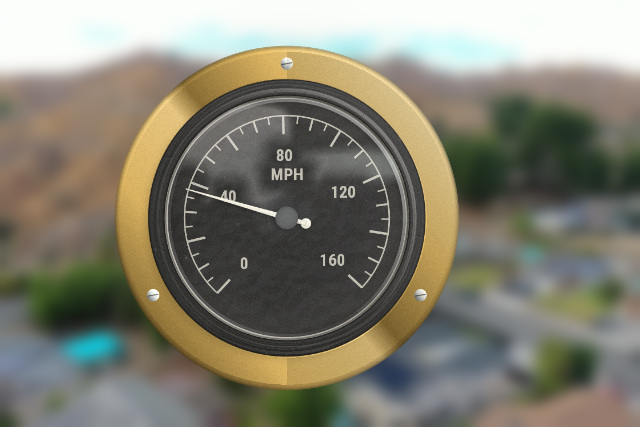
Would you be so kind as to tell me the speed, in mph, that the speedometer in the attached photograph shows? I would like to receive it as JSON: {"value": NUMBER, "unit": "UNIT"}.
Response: {"value": 37.5, "unit": "mph"}
